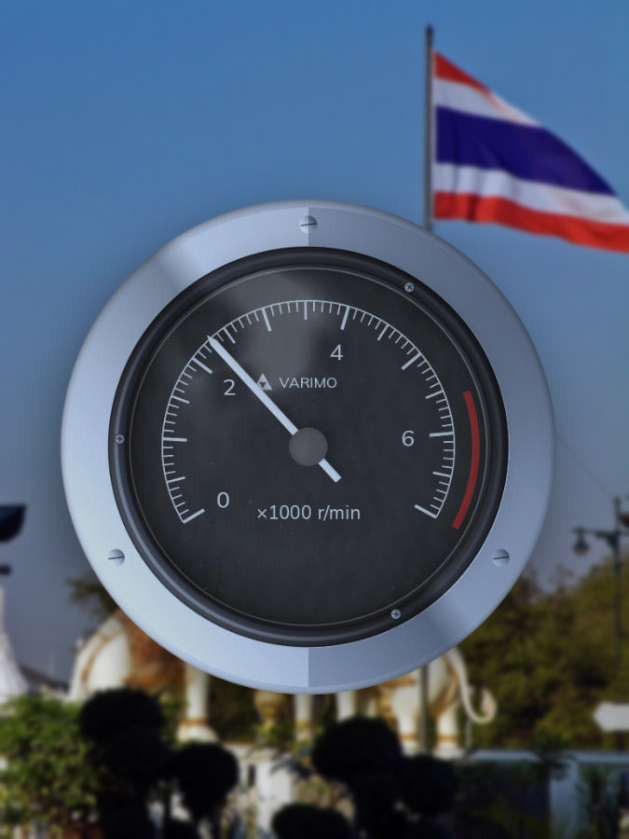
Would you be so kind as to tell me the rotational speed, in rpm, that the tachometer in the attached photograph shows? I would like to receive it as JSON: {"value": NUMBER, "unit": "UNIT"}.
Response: {"value": 2300, "unit": "rpm"}
